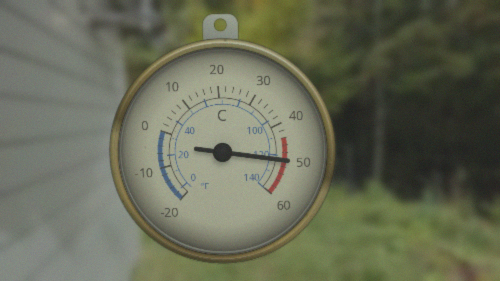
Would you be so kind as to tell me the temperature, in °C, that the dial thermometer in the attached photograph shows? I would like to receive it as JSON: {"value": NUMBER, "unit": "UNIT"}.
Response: {"value": 50, "unit": "°C"}
